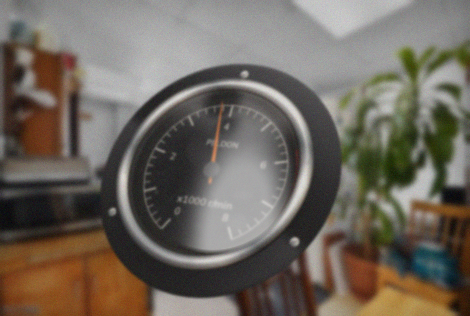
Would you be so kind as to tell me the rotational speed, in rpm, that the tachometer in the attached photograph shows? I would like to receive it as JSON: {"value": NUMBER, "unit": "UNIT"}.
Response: {"value": 3800, "unit": "rpm"}
